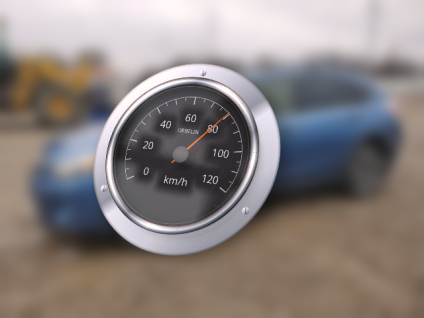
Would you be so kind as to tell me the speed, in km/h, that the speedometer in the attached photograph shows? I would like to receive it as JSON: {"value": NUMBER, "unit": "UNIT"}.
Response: {"value": 80, "unit": "km/h"}
